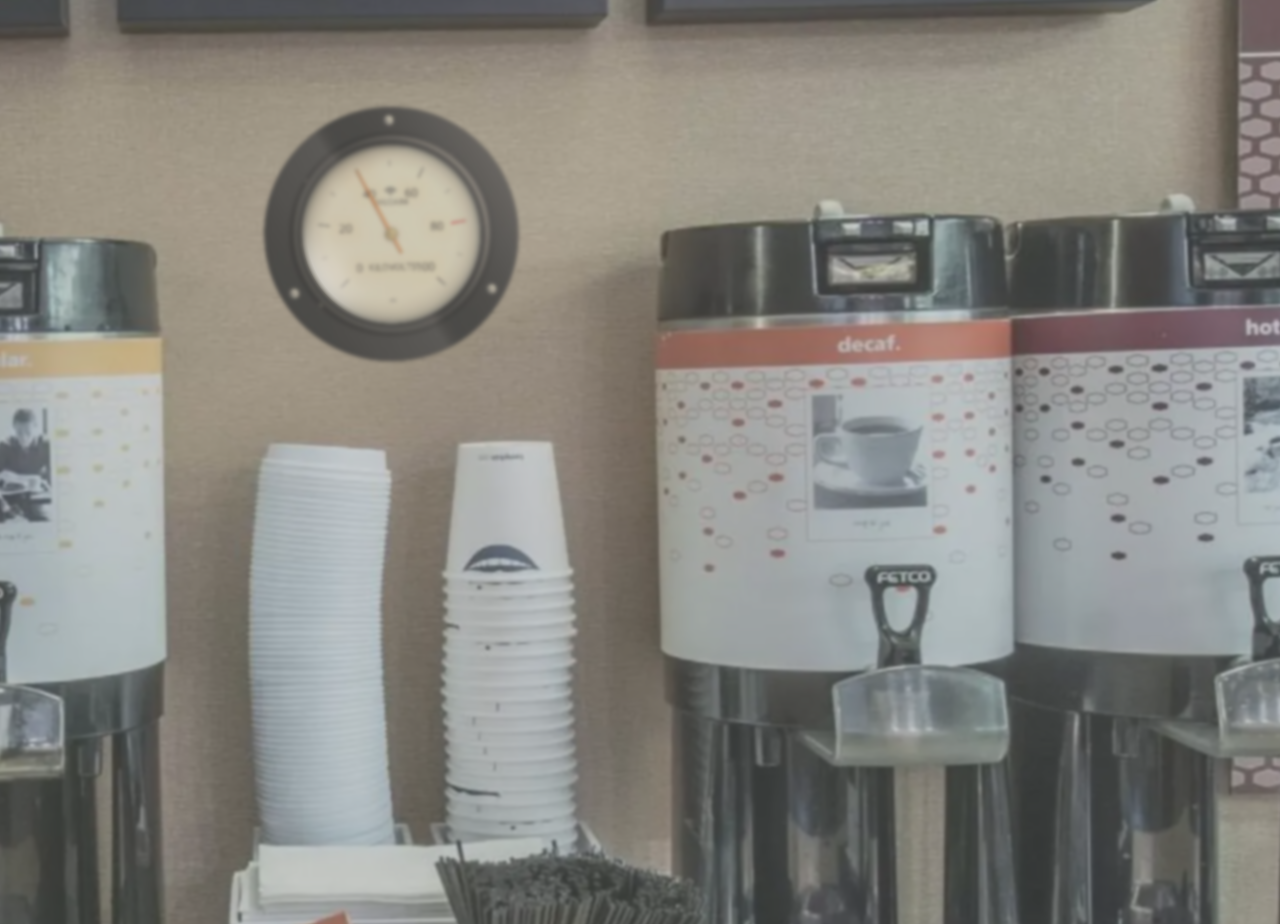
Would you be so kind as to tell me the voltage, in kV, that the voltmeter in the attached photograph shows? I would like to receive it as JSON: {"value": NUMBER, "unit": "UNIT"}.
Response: {"value": 40, "unit": "kV"}
